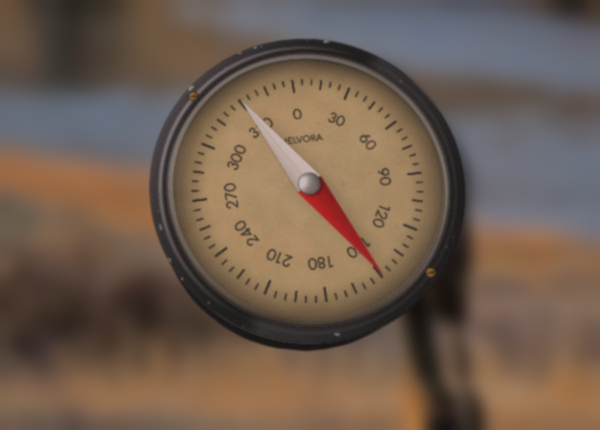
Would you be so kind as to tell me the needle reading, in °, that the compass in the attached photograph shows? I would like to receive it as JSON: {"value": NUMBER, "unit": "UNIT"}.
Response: {"value": 150, "unit": "°"}
